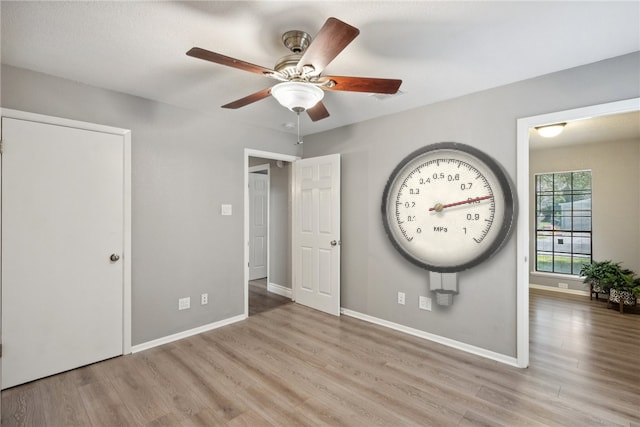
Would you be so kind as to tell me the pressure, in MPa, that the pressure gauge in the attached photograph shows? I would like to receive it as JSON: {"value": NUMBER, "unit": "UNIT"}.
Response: {"value": 0.8, "unit": "MPa"}
